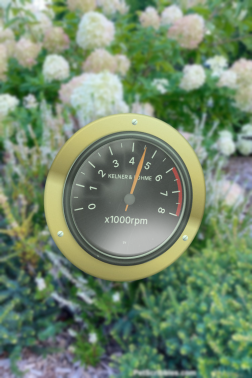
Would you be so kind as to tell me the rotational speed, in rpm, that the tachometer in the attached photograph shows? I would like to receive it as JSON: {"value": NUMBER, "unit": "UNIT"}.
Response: {"value": 4500, "unit": "rpm"}
